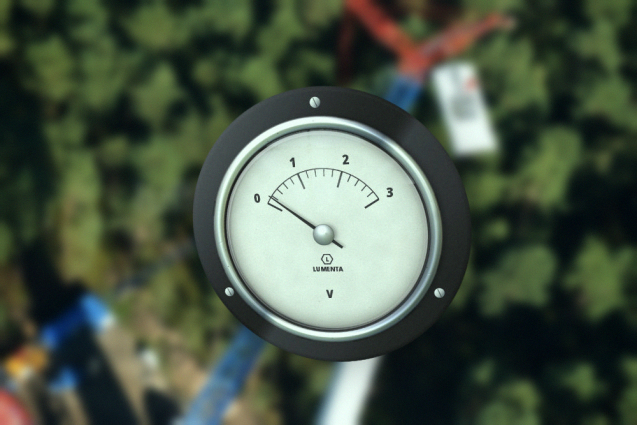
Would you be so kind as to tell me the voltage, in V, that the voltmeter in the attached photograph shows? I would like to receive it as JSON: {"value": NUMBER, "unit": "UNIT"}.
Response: {"value": 0.2, "unit": "V"}
